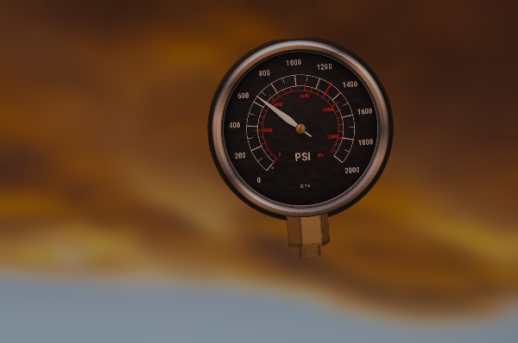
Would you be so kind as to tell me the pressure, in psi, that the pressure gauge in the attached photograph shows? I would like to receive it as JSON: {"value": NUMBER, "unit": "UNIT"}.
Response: {"value": 650, "unit": "psi"}
